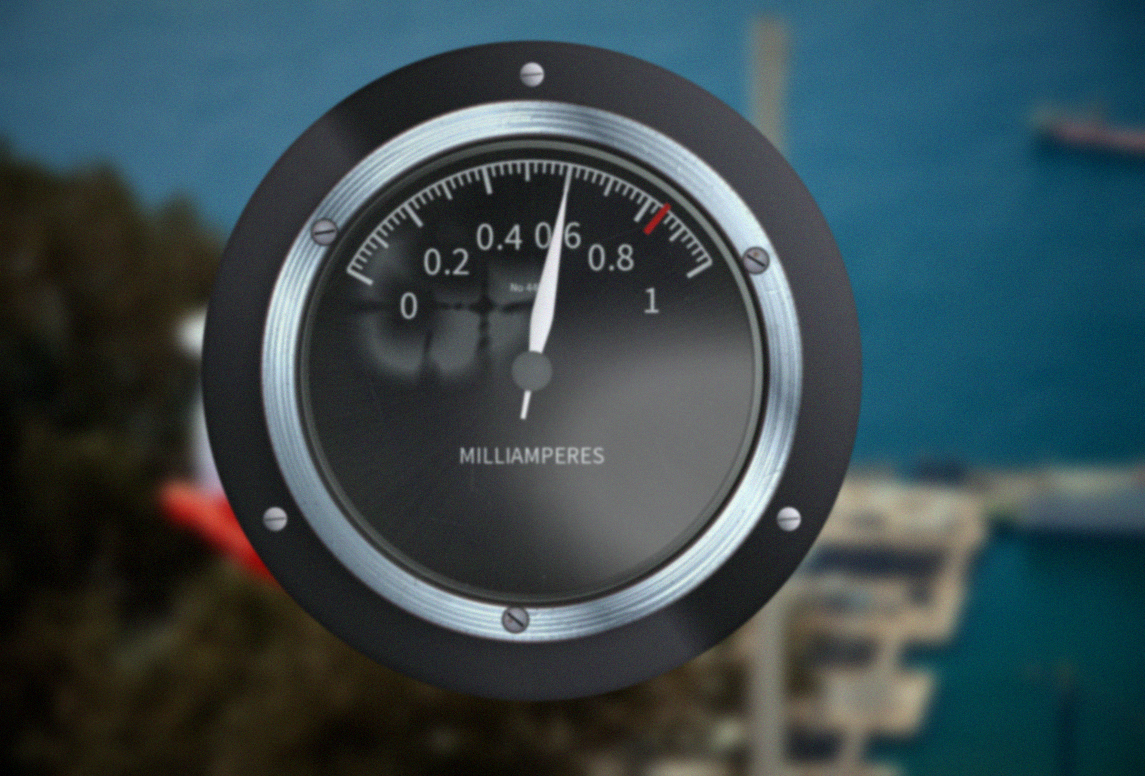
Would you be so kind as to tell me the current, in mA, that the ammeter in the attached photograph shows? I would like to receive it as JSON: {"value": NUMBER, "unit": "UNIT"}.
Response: {"value": 0.6, "unit": "mA"}
